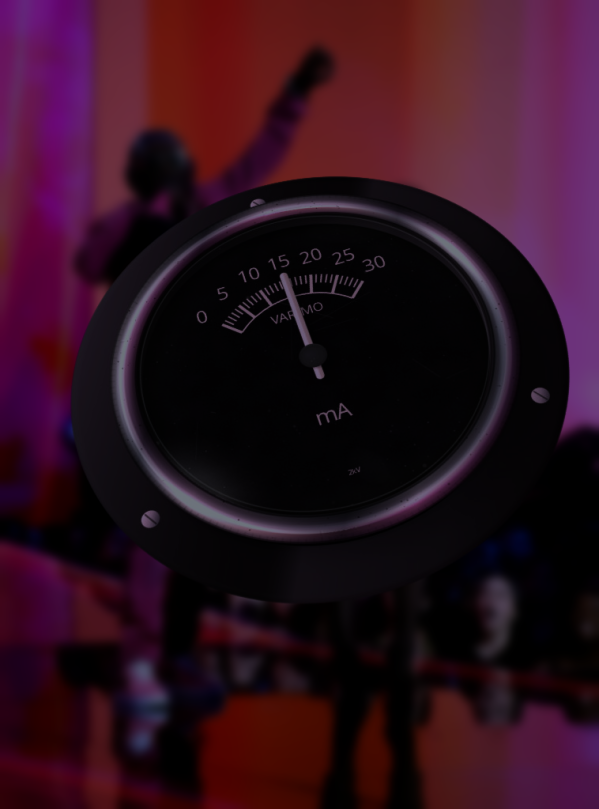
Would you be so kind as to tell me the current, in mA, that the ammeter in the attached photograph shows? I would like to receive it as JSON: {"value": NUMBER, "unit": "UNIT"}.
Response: {"value": 15, "unit": "mA"}
